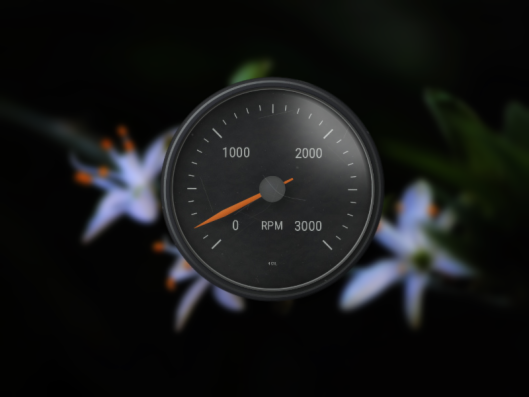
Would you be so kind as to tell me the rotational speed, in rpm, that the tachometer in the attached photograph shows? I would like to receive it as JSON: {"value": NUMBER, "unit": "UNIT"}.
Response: {"value": 200, "unit": "rpm"}
